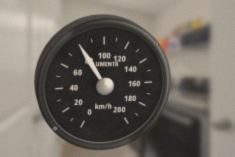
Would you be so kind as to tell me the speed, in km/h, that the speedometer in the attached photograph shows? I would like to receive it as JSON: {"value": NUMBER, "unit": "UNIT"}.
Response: {"value": 80, "unit": "km/h"}
